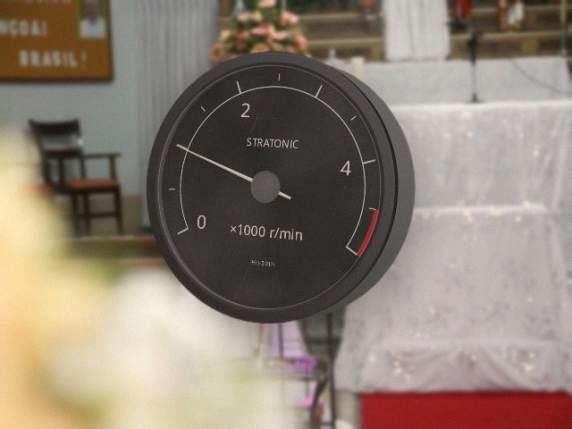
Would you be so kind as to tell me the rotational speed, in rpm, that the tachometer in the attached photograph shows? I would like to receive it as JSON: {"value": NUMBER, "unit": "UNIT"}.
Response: {"value": 1000, "unit": "rpm"}
